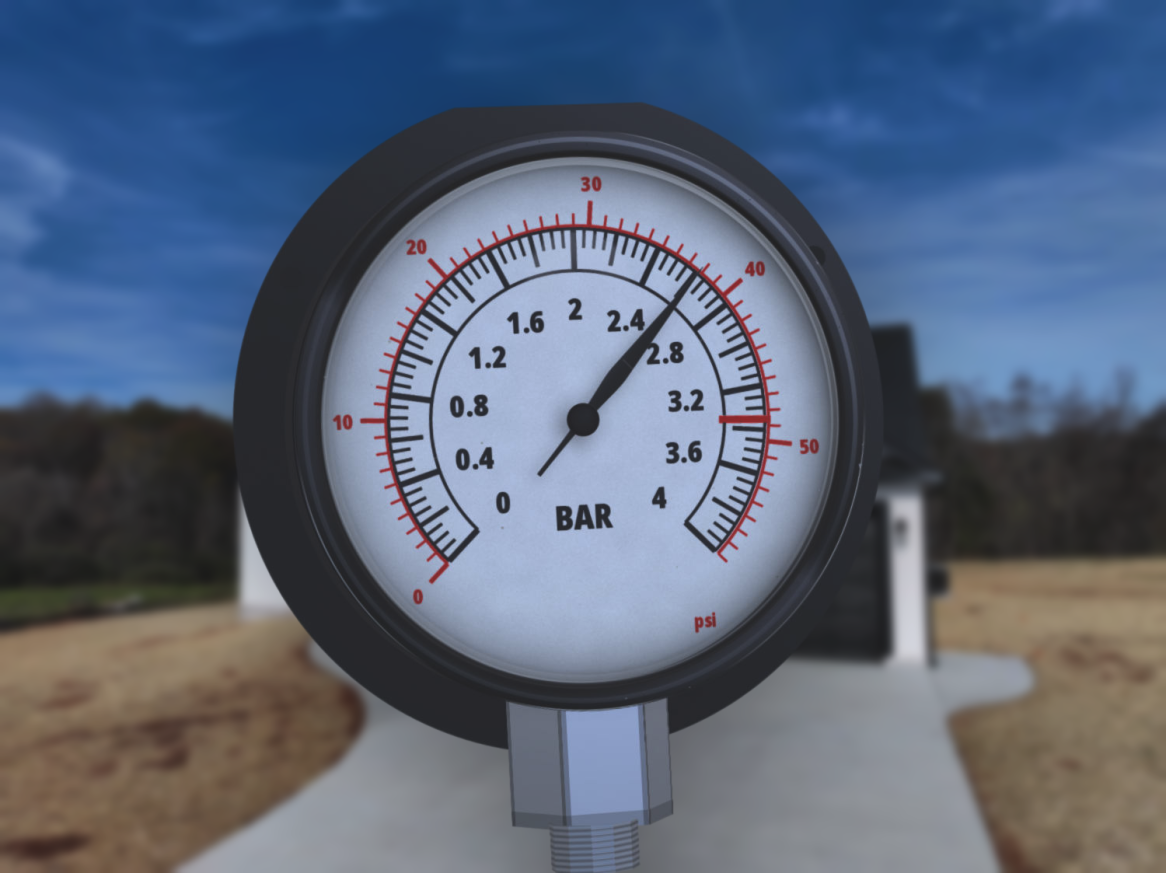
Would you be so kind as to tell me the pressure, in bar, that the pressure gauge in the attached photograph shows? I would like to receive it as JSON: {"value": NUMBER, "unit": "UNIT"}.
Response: {"value": 2.6, "unit": "bar"}
